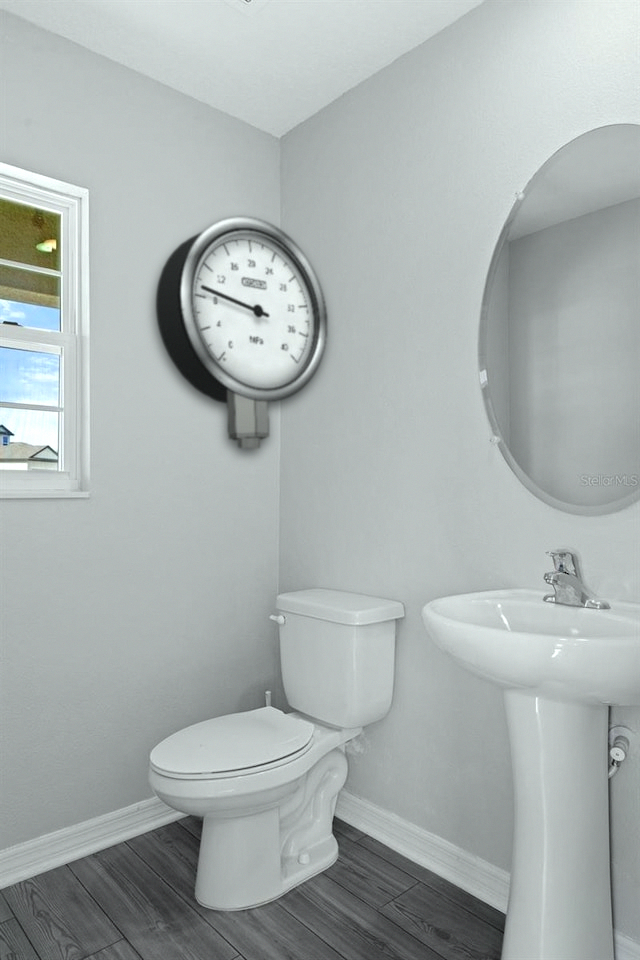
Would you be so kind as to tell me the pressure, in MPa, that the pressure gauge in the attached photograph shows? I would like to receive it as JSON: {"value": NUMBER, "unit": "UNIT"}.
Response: {"value": 9, "unit": "MPa"}
